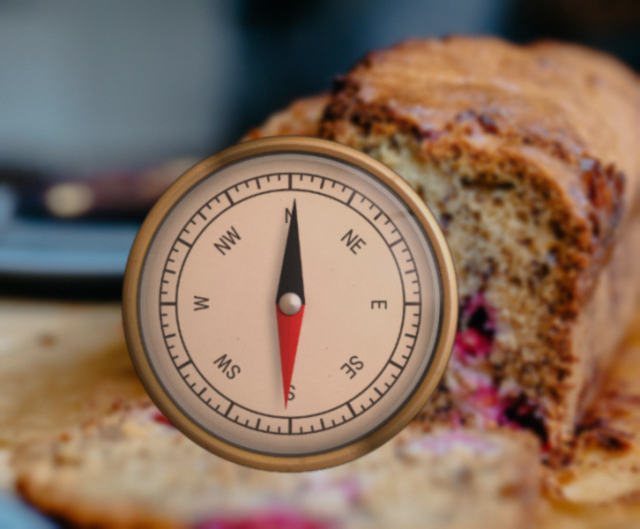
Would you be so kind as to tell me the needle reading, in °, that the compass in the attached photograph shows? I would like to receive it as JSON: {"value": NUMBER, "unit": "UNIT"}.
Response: {"value": 182.5, "unit": "°"}
